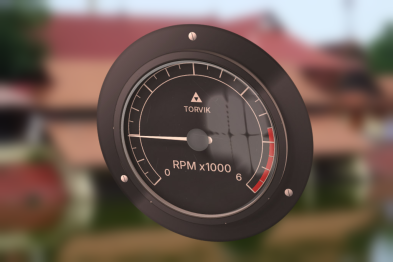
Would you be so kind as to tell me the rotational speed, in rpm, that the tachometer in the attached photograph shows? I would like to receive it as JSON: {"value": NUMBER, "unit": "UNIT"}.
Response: {"value": 1000, "unit": "rpm"}
